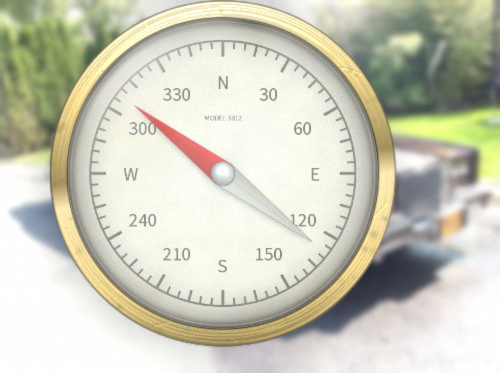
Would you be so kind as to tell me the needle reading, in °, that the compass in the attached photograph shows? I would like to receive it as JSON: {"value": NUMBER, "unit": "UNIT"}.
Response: {"value": 307.5, "unit": "°"}
